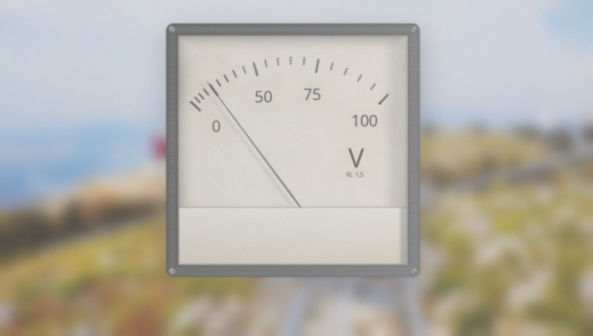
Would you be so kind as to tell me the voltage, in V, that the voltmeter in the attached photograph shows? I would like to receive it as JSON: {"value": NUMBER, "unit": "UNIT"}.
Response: {"value": 25, "unit": "V"}
